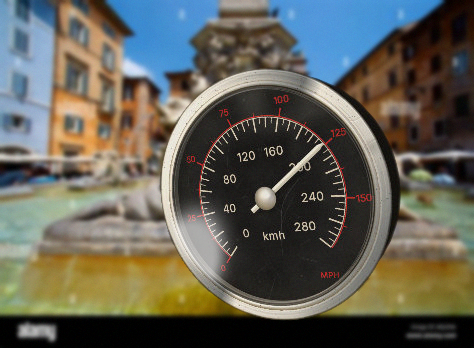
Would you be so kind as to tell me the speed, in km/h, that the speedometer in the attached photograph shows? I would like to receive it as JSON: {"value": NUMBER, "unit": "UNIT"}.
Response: {"value": 200, "unit": "km/h"}
